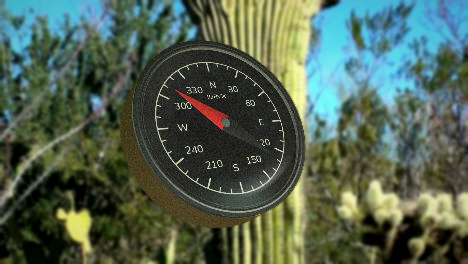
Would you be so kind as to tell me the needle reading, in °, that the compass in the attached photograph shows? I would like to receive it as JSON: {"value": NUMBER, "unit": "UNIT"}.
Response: {"value": 310, "unit": "°"}
